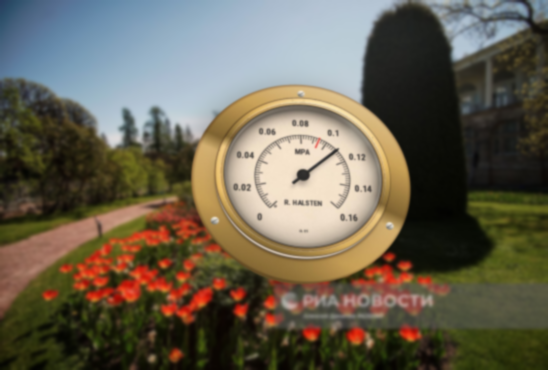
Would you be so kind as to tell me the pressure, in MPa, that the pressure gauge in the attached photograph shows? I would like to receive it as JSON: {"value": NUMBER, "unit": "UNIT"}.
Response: {"value": 0.11, "unit": "MPa"}
